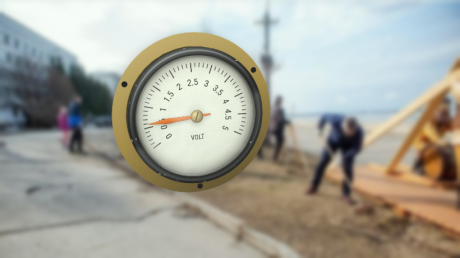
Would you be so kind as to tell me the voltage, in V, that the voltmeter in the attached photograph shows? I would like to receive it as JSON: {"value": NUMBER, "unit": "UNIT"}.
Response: {"value": 0.6, "unit": "V"}
